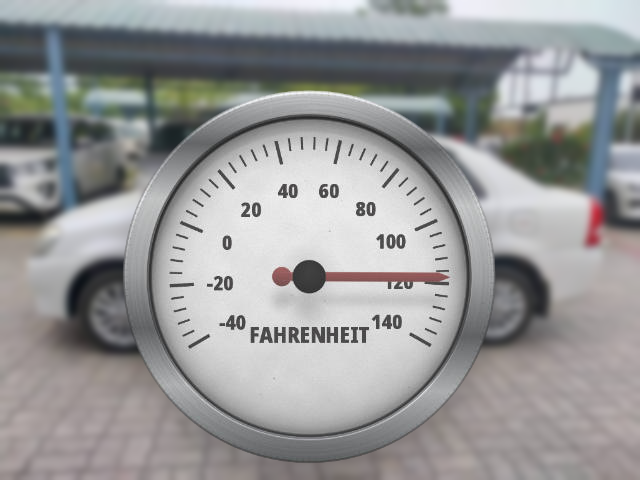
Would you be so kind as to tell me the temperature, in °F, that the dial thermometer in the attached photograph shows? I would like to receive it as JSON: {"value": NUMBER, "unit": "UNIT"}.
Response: {"value": 118, "unit": "°F"}
